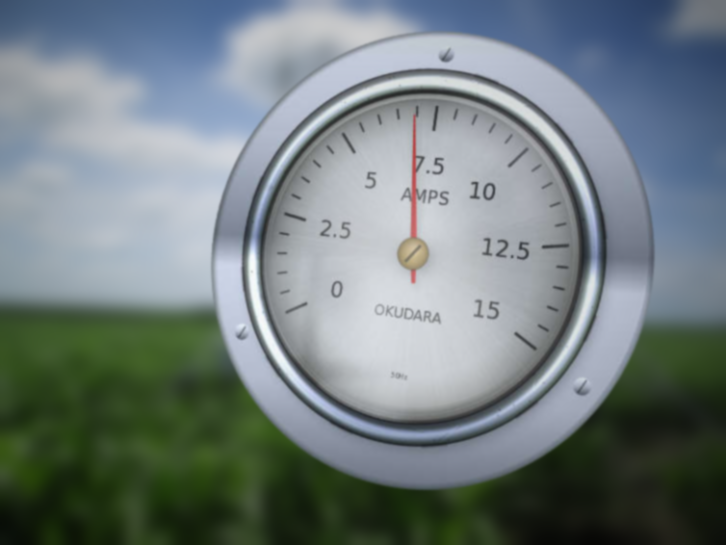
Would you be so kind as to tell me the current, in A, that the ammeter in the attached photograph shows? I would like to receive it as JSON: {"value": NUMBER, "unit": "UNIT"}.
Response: {"value": 7, "unit": "A"}
